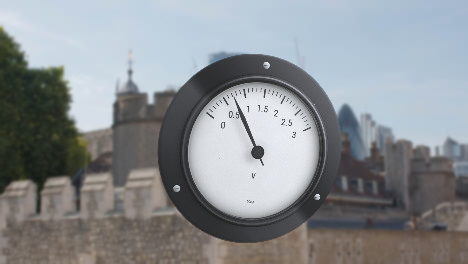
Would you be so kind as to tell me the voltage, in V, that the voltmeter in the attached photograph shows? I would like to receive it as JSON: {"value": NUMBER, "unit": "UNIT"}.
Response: {"value": 0.7, "unit": "V"}
